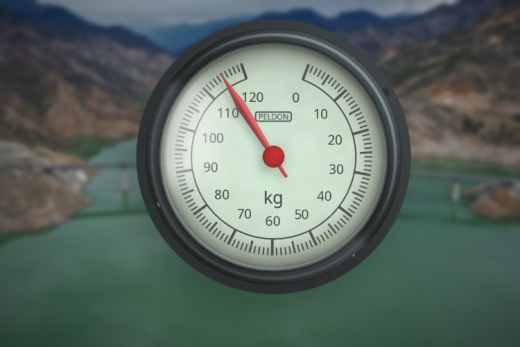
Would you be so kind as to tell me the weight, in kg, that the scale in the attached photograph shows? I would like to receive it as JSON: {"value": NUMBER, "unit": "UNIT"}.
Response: {"value": 115, "unit": "kg"}
